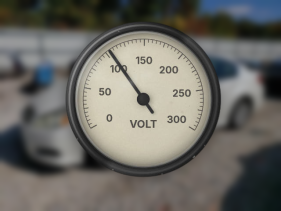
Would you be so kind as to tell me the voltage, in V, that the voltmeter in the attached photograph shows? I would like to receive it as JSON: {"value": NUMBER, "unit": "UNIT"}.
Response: {"value": 105, "unit": "V"}
